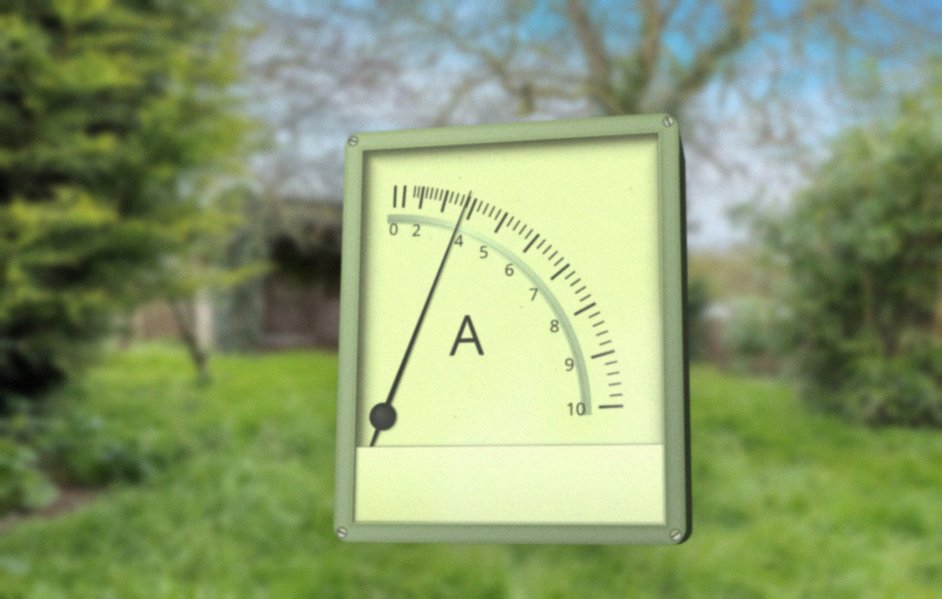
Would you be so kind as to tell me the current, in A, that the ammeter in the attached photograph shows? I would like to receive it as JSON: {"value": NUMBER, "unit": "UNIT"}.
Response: {"value": 3.8, "unit": "A"}
